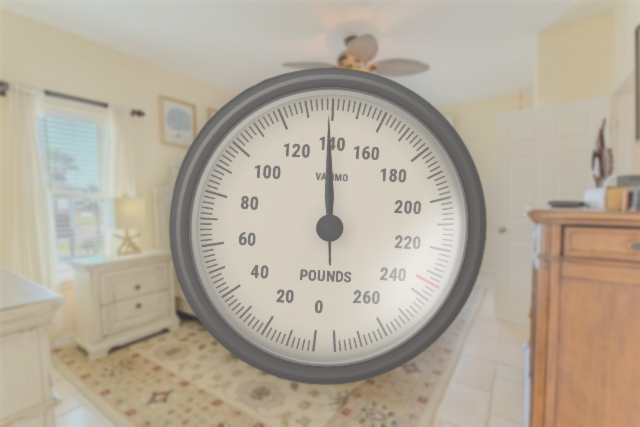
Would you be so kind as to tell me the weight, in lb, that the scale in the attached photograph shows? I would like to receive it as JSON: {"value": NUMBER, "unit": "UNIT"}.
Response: {"value": 138, "unit": "lb"}
